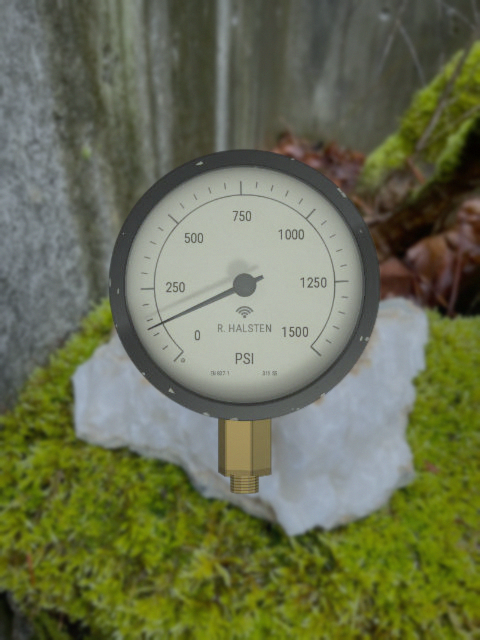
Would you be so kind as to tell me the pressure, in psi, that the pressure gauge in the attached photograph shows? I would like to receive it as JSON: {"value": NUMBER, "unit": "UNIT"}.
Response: {"value": 125, "unit": "psi"}
